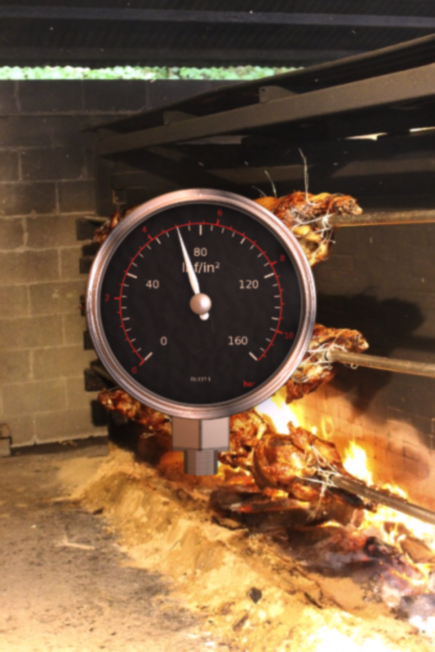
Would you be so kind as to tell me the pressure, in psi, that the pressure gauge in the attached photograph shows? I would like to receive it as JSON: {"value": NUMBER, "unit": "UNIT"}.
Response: {"value": 70, "unit": "psi"}
